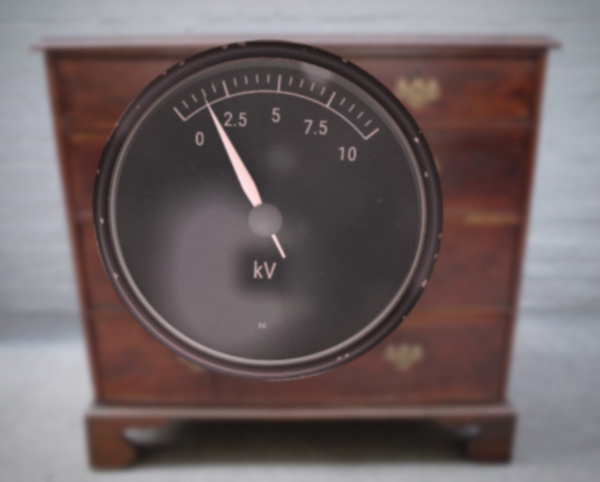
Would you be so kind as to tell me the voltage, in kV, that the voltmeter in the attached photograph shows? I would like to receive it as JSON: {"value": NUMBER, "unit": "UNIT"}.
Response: {"value": 1.5, "unit": "kV"}
